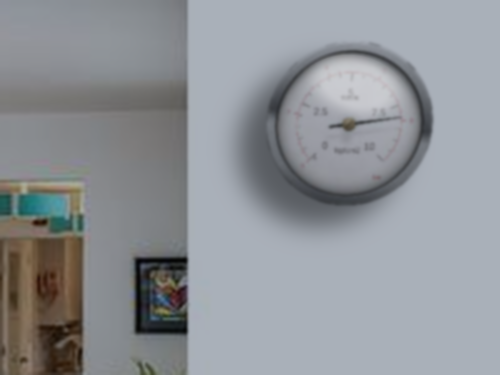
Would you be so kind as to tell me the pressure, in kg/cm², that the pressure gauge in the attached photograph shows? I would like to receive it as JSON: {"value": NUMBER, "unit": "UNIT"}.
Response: {"value": 8, "unit": "kg/cm²"}
